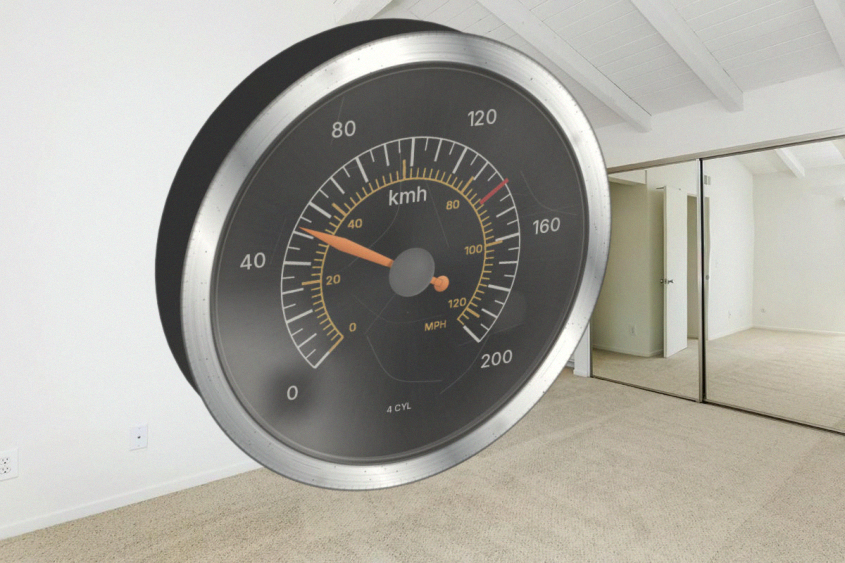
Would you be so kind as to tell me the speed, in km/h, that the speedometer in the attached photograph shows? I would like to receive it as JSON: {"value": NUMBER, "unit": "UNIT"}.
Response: {"value": 52.5, "unit": "km/h"}
